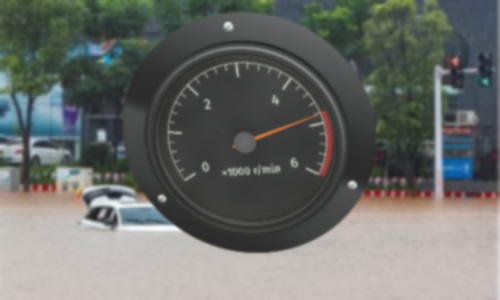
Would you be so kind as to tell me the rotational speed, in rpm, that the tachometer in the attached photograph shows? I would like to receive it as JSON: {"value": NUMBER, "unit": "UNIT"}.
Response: {"value": 4800, "unit": "rpm"}
